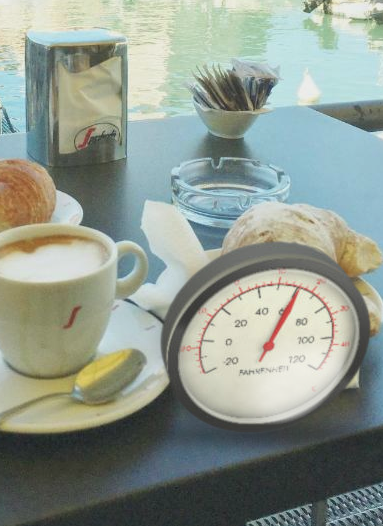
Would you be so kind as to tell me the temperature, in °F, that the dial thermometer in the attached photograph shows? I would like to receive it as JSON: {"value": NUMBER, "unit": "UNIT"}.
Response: {"value": 60, "unit": "°F"}
